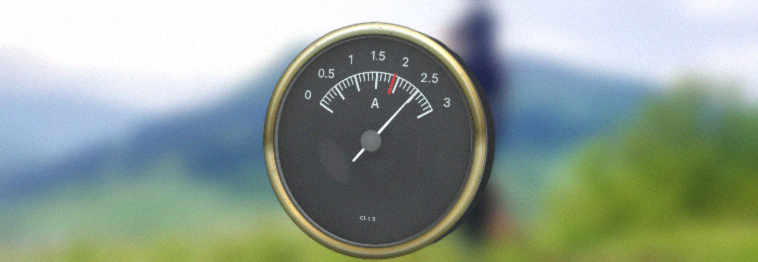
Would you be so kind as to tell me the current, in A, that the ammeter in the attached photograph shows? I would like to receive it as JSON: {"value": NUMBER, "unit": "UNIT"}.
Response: {"value": 2.5, "unit": "A"}
